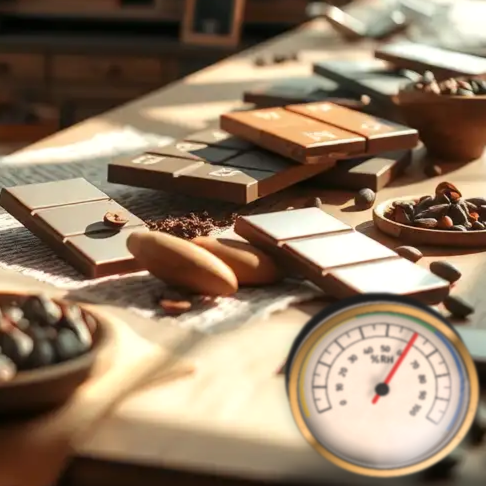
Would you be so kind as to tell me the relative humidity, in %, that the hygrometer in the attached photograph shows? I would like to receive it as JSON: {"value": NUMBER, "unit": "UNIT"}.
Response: {"value": 60, "unit": "%"}
